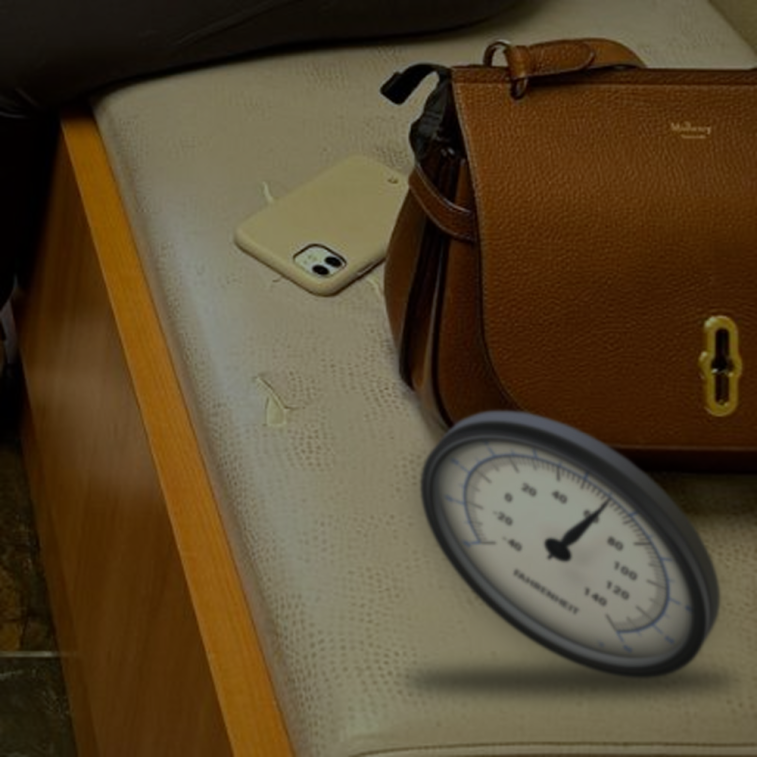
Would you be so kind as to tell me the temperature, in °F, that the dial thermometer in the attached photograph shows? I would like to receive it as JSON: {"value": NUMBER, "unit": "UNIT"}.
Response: {"value": 60, "unit": "°F"}
